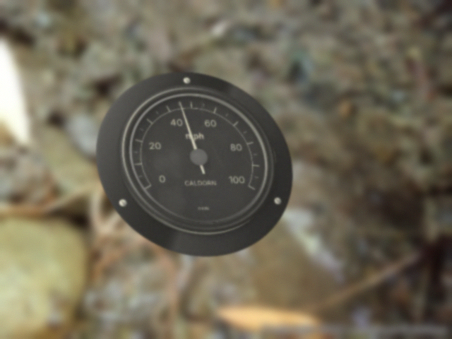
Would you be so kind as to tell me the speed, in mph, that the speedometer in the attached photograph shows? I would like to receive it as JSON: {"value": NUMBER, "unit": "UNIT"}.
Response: {"value": 45, "unit": "mph"}
